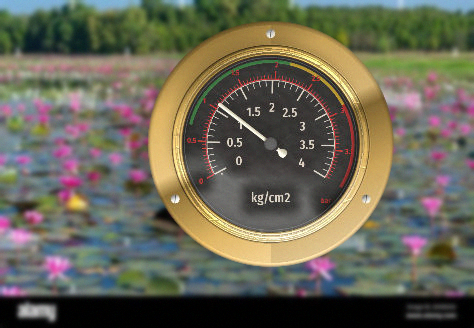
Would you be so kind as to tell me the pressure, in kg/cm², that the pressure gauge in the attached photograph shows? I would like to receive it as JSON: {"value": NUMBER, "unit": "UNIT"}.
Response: {"value": 1.1, "unit": "kg/cm²"}
